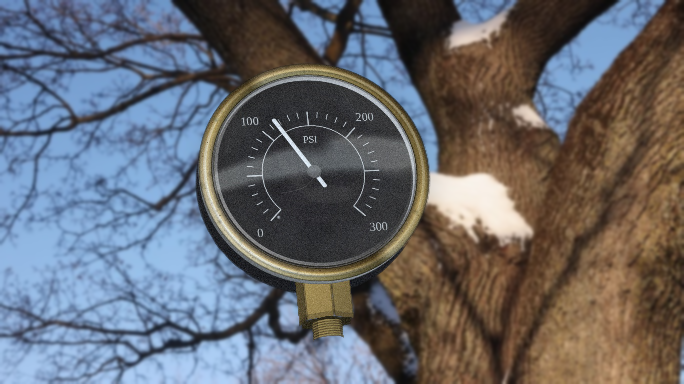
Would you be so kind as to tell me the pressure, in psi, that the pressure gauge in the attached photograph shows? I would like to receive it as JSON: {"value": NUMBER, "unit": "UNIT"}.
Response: {"value": 115, "unit": "psi"}
